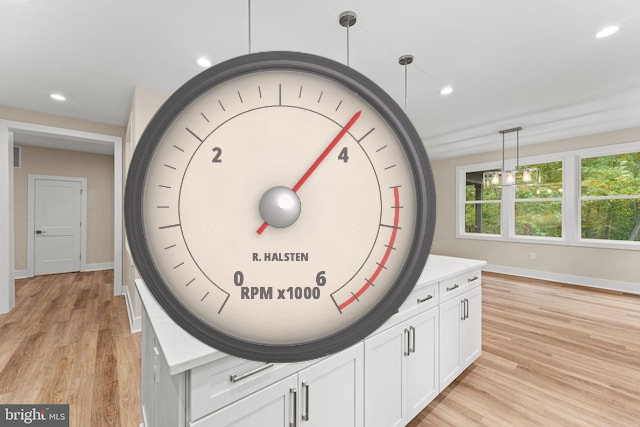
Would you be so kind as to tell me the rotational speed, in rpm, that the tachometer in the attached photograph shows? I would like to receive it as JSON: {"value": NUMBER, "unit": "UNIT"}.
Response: {"value": 3800, "unit": "rpm"}
